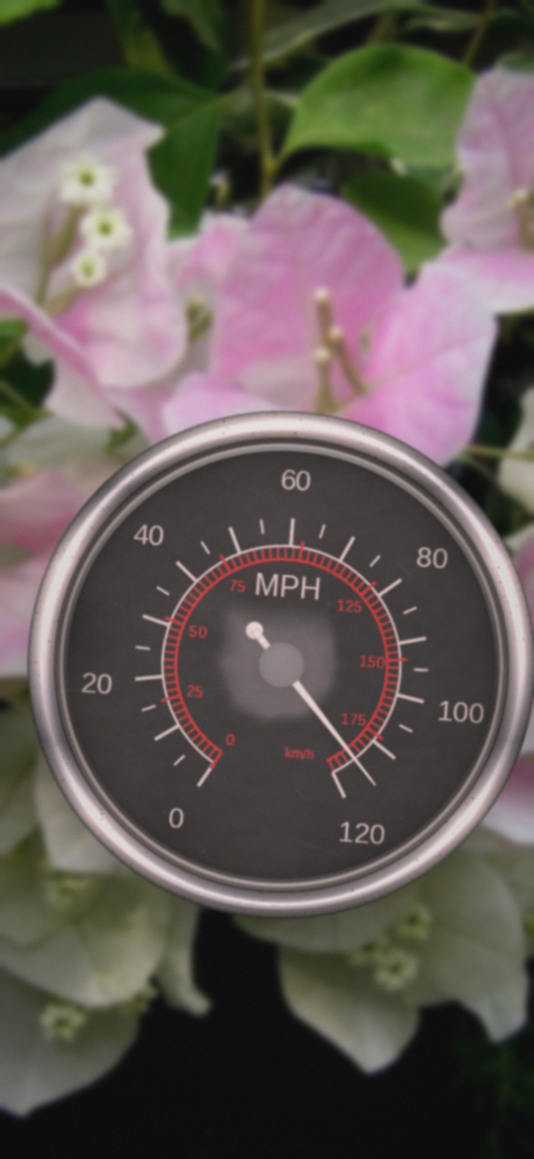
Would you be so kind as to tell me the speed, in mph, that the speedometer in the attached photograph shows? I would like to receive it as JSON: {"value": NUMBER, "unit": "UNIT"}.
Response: {"value": 115, "unit": "mph"}
